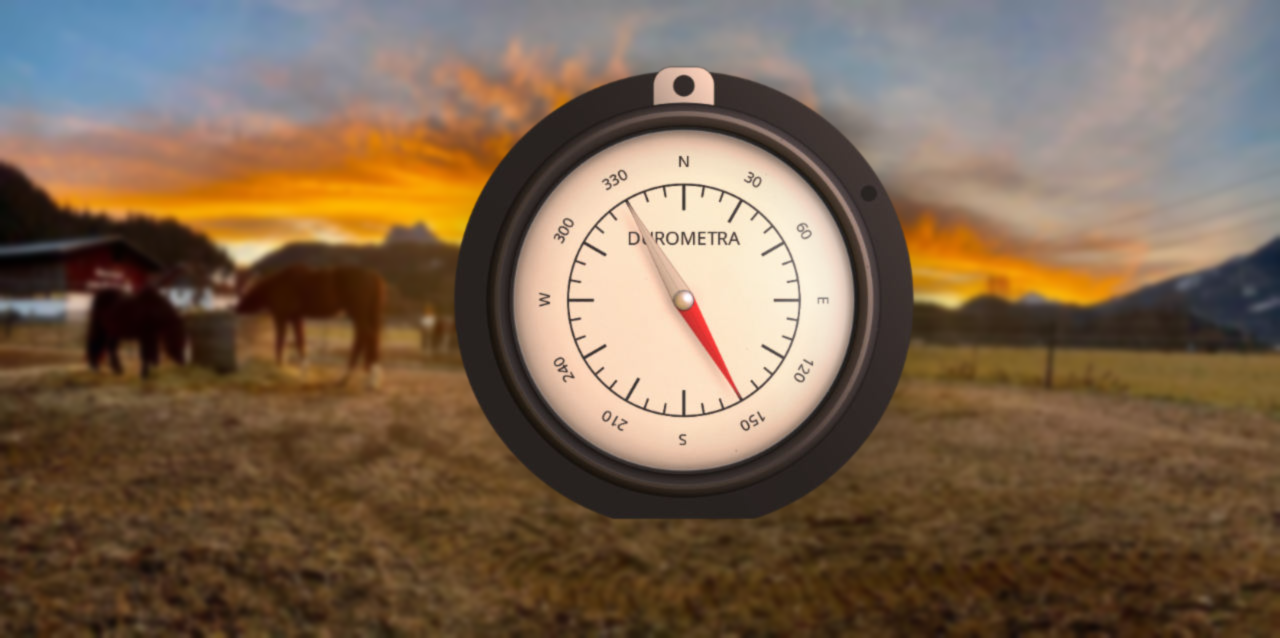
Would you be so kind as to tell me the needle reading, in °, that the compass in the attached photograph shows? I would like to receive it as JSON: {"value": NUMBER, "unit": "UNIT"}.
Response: {"value": 150, "unit": "°"}
